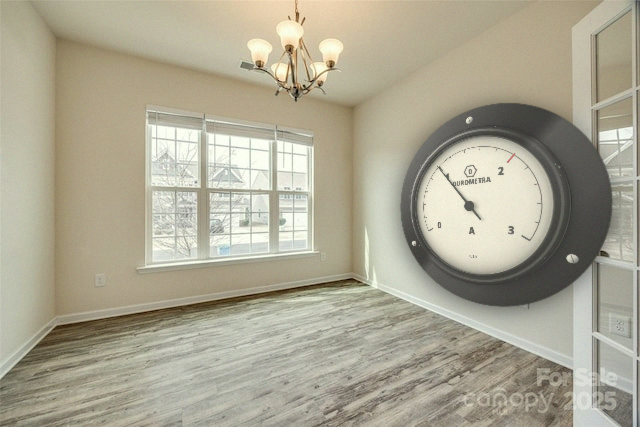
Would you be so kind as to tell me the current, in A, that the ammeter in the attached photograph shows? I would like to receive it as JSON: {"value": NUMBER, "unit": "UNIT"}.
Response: {"value": 1, "unit": "A"}
